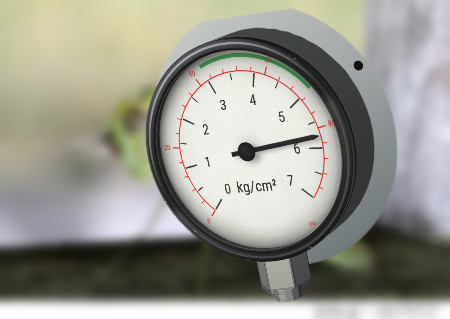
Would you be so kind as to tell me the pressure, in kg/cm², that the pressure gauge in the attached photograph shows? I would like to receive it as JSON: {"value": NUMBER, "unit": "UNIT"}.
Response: {"value": 5.75, "unit": "kg/cm²"}
